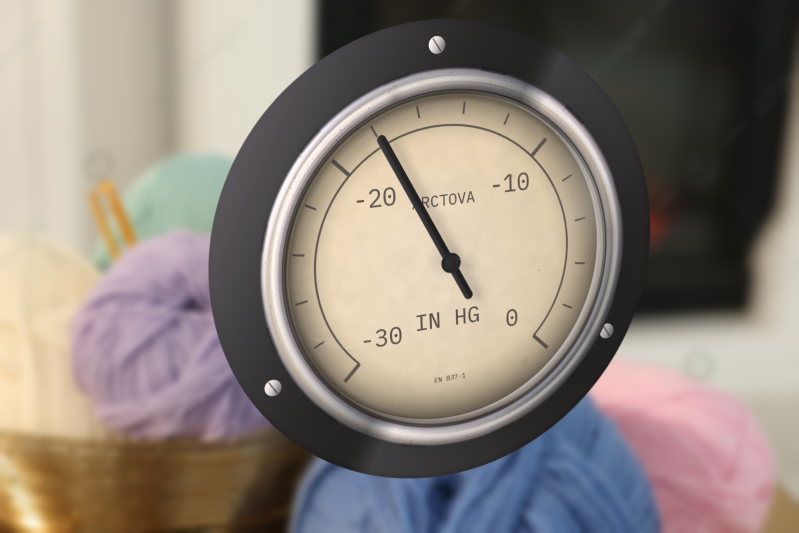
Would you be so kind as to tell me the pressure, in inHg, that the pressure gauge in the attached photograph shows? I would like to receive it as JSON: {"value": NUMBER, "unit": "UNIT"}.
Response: {"value": -18, "unit": "inHg"}
